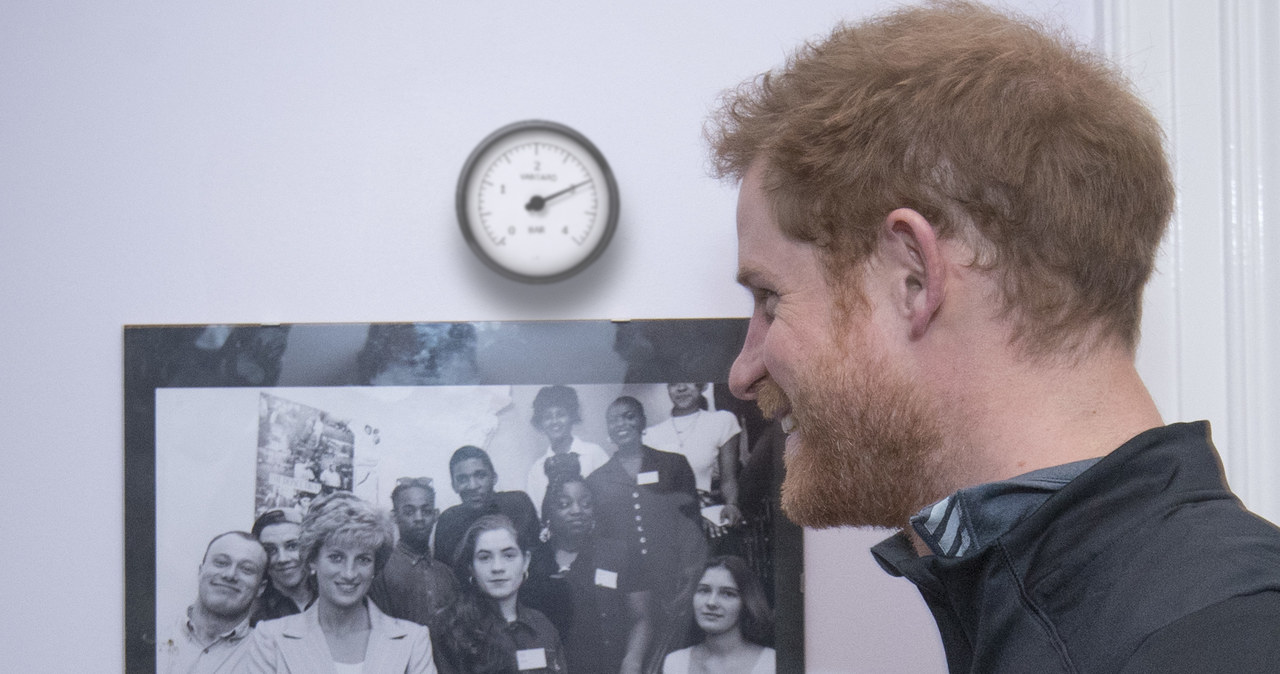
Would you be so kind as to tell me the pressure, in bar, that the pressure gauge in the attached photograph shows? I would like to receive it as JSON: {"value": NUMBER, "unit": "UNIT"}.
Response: {"value": 3, "unit": "bar"}
